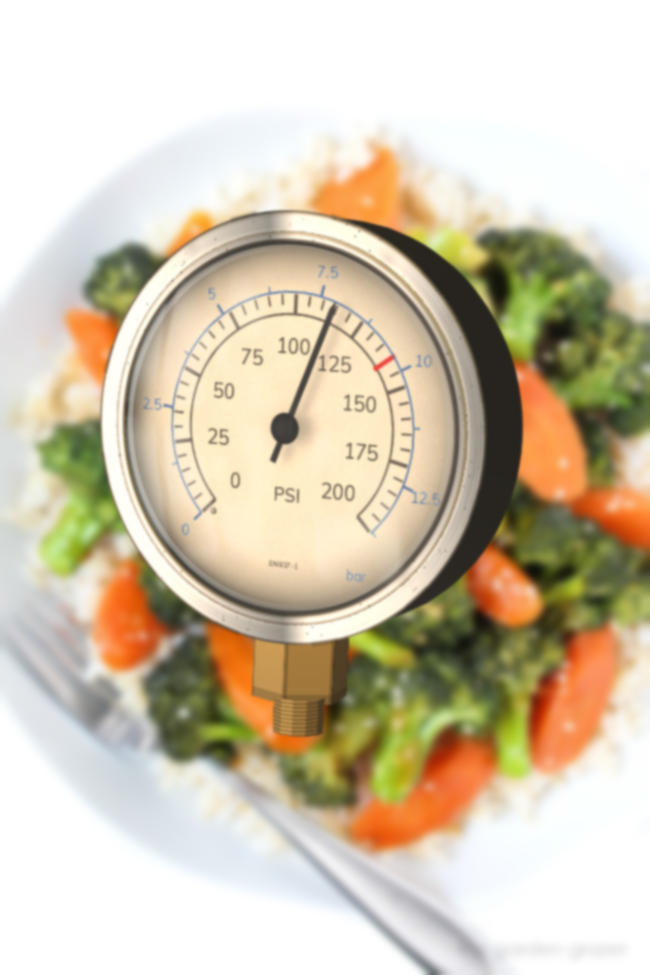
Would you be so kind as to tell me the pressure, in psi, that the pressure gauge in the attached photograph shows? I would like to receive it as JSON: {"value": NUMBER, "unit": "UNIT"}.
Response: {"value": 115, "unit": "psi"}
